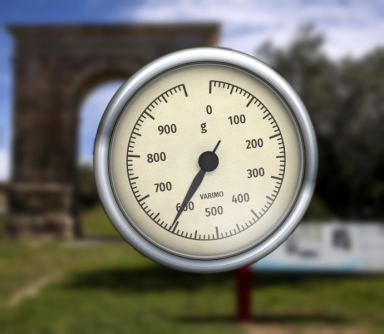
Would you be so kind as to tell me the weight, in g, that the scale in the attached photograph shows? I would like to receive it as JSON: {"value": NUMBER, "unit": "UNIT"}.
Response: {"value": 610, "unit": "g"}
